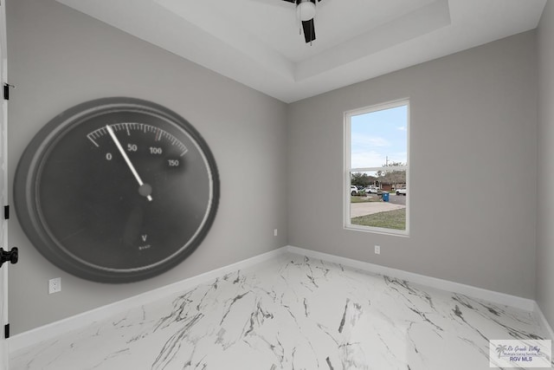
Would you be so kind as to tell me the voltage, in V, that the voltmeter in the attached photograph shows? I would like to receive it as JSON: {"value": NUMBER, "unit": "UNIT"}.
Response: {"value": 25, "unit": "V"}
